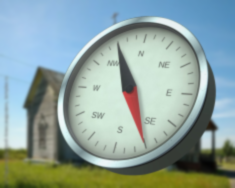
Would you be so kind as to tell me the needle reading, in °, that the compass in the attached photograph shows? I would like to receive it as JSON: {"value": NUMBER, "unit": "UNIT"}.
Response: {"value": 150, "unit": "°"}
